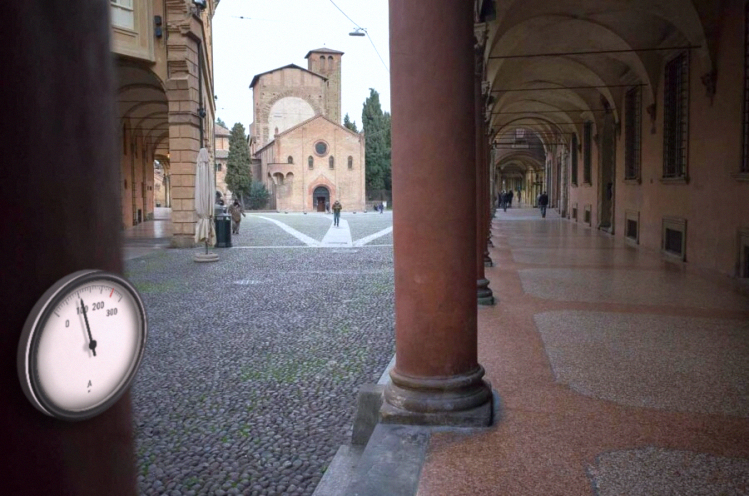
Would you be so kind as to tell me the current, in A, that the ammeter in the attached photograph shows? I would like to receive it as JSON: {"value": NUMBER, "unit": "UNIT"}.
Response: {"value": 100, "unit": "A"}
